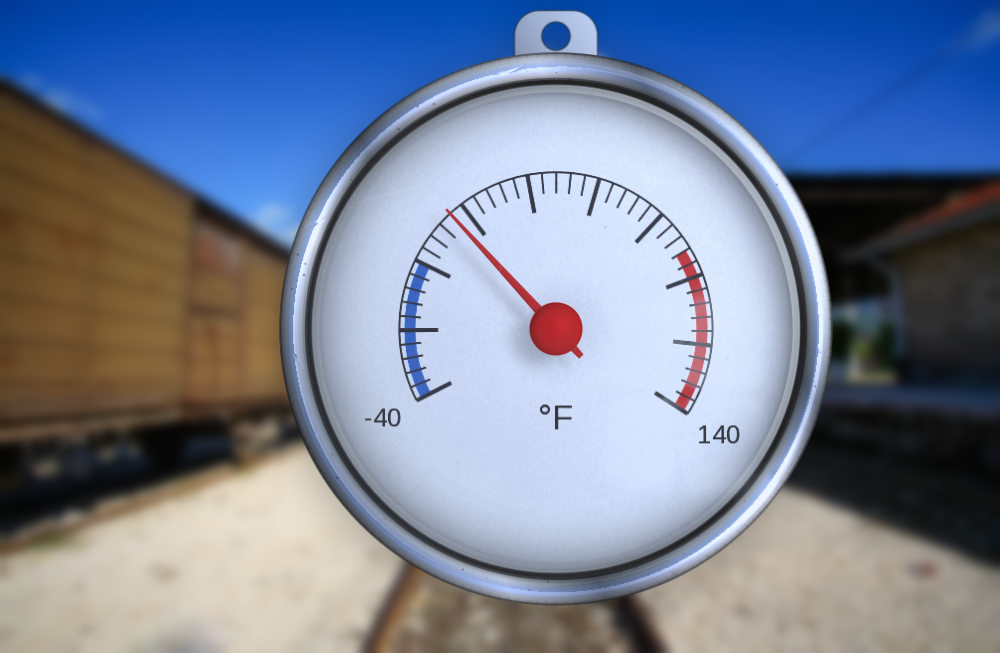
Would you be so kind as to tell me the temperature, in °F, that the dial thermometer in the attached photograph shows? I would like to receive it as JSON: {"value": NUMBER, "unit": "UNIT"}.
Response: {"value": 16, "unit": "°F"}
